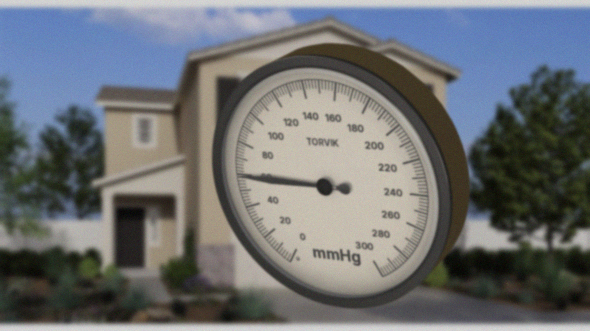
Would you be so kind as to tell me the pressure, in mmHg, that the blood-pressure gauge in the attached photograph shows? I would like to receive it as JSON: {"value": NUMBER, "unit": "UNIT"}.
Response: {"value": 60, "unit": "mmHg"}
